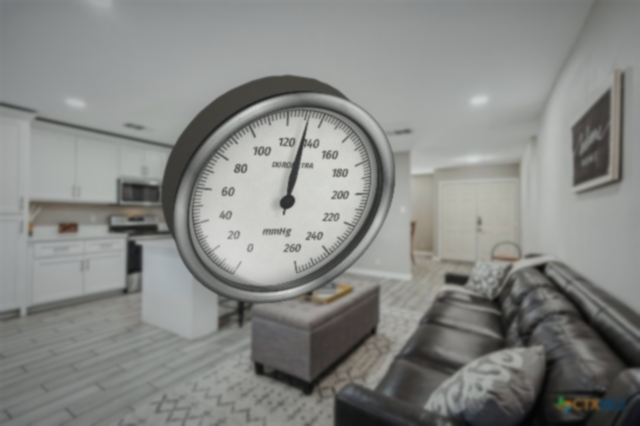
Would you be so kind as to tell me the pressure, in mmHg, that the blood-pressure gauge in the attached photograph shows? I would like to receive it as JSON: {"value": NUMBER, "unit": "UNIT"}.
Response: {"value": 130, "unit": "mmHg"}
